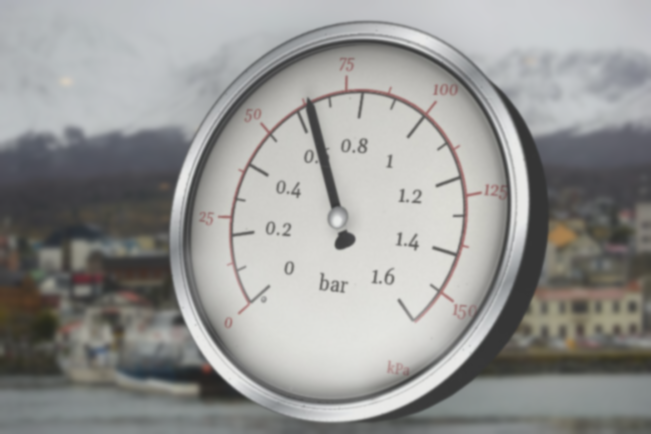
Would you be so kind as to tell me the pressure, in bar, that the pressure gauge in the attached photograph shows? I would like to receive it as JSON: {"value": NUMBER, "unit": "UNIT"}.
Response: {"value": 0.65, "unit": "bar"}
